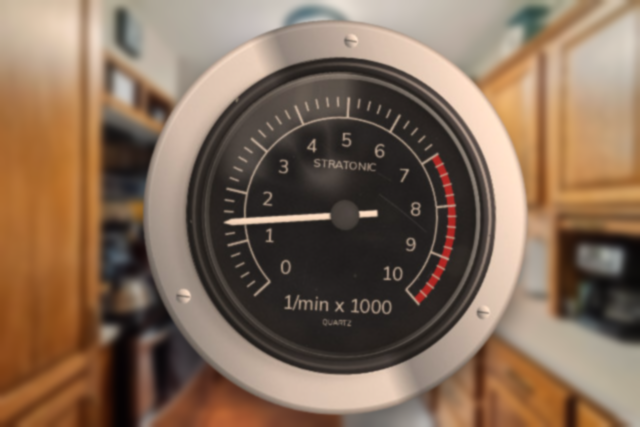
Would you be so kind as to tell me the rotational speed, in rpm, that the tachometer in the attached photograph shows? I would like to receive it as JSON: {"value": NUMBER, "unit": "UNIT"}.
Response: {"value": 1400, "unit": "rpm"}
